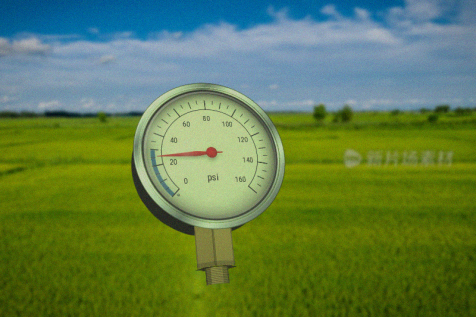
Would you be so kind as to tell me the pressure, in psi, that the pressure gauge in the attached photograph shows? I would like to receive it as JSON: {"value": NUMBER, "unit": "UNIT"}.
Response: {"value": 25, "unit": "psi"}
